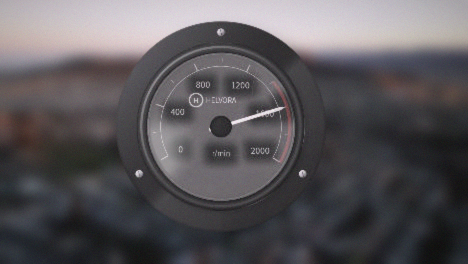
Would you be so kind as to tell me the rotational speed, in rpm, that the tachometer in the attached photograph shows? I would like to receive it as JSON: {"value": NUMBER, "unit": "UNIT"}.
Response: {"value": 1600, "unit": "rpm"}
